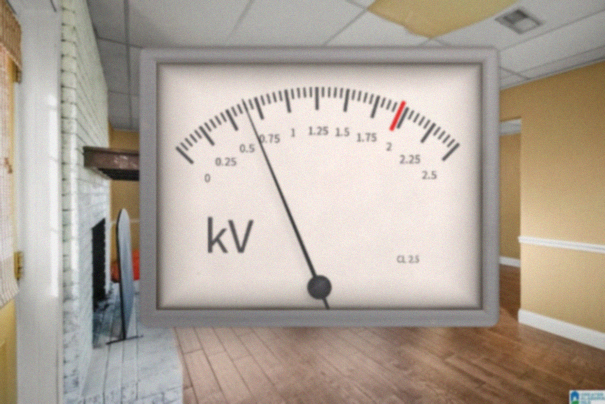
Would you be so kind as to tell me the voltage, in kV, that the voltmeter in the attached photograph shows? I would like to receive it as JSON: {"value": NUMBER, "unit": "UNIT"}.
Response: {"value": 0.65, "unit": "kV"}
